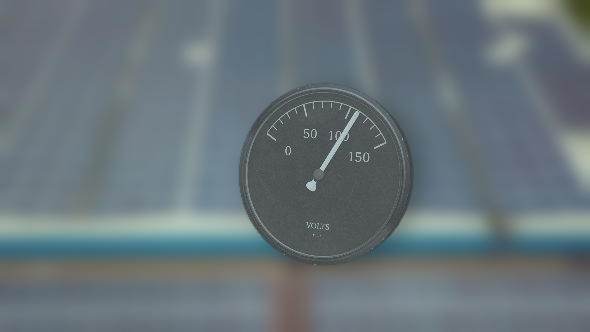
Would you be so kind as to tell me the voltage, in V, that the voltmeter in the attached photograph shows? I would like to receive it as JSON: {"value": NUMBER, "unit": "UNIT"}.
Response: {"value": 110, "unit": "V"}
